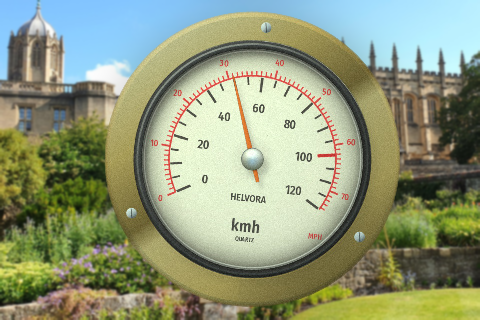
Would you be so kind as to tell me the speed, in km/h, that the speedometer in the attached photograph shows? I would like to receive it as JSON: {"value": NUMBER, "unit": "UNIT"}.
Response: {"value": 50, "unit": "km/h"}
